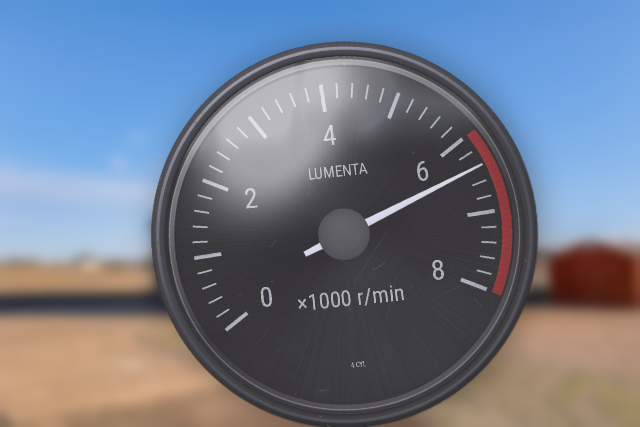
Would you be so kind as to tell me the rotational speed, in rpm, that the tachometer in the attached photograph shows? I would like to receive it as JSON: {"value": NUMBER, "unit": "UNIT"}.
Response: {"value": 6400, "unit": "rpm"}
